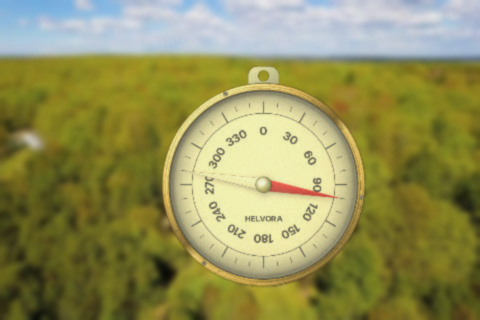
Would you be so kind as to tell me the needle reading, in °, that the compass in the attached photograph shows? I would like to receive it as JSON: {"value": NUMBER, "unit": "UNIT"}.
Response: {"value": 100, "unit": "°"}
